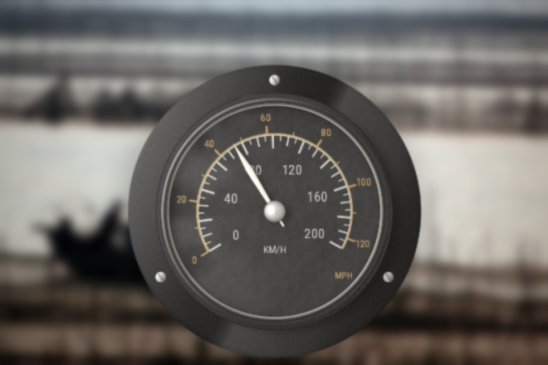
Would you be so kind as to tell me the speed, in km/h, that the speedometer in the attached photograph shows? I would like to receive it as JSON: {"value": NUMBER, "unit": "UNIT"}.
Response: {"value": 75, "unit": "km/h"}
